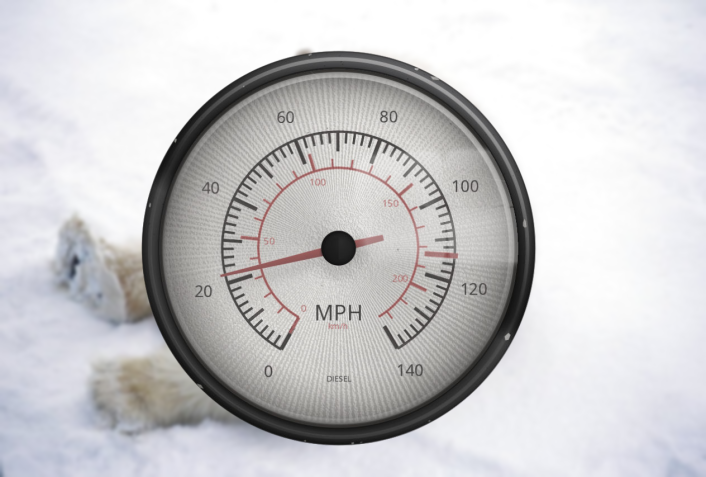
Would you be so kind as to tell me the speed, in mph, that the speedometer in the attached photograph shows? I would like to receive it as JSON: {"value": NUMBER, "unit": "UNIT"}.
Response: {"value": 22, "unit": "mph"}
